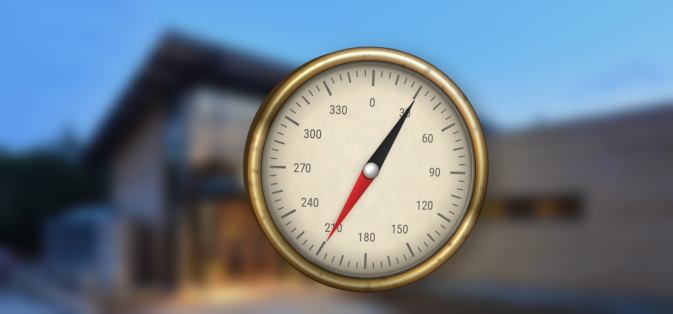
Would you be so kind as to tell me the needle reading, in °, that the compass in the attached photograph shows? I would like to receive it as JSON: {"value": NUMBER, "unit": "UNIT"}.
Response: {"value": 210, "unit": "°"}
